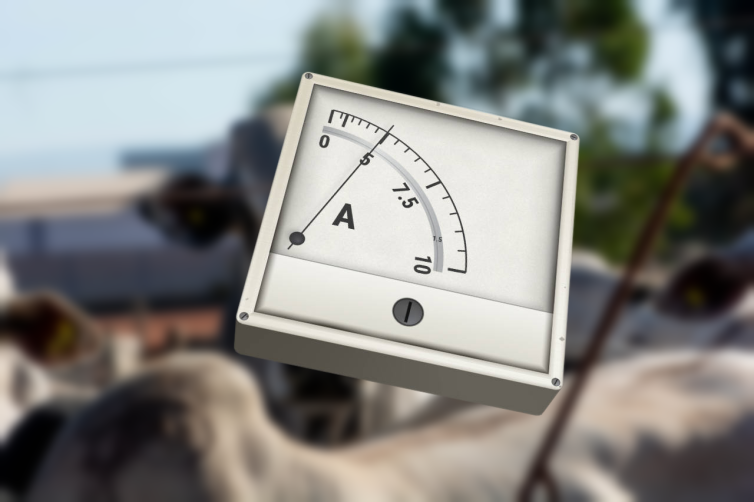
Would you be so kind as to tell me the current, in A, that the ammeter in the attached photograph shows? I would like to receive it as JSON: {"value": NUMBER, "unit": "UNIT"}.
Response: {"value": 5, "unit": "A"}
